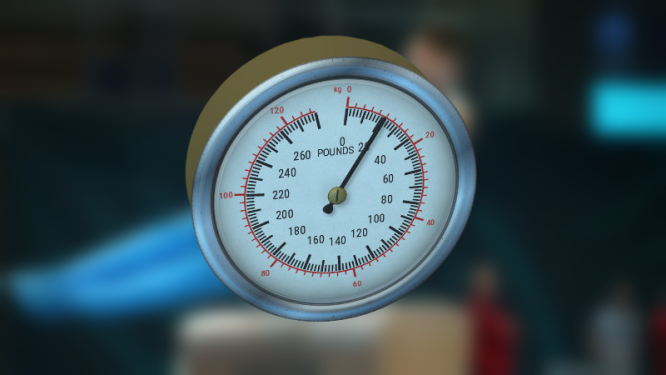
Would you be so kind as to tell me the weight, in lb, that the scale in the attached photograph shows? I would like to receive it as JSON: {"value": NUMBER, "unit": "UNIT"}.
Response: {"value": 20, "unit": "lb"}
